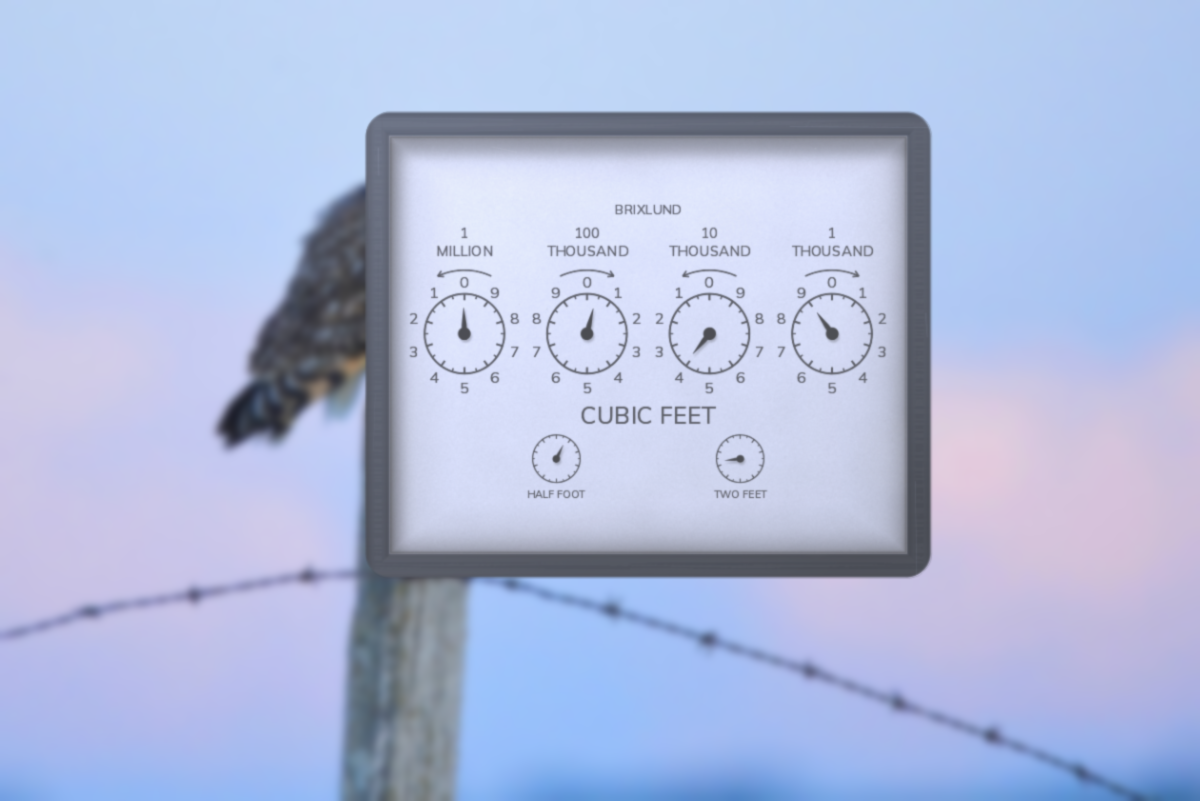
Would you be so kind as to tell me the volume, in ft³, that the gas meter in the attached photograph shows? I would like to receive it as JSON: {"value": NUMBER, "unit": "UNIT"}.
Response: {"value": 3900, "unit": "ft³"}
